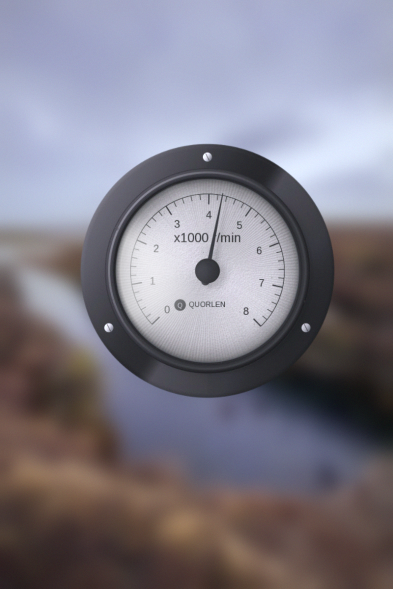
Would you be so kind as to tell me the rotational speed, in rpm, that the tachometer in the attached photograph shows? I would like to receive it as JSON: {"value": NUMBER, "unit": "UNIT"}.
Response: {"value": 4300, "unit": "rpm"}
